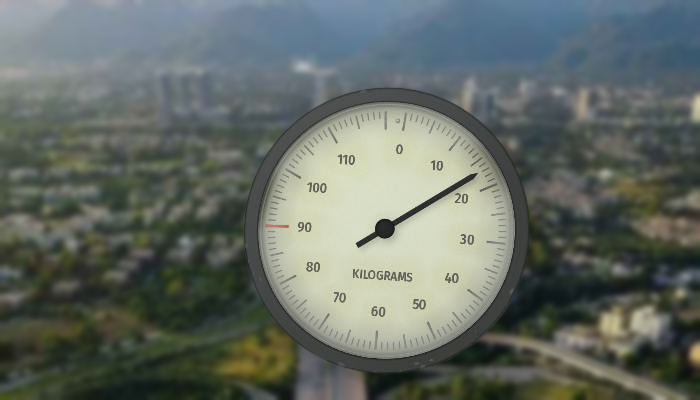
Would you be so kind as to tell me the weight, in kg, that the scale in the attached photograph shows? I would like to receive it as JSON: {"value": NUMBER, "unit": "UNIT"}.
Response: {"value": 17, "unit": "kg"}
